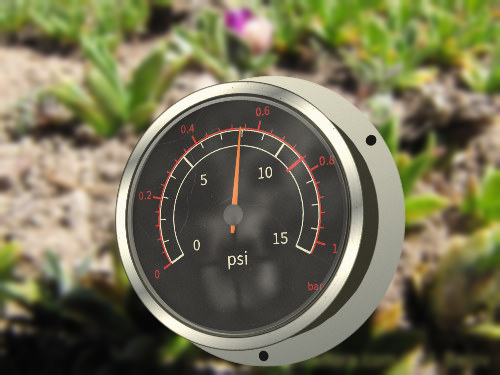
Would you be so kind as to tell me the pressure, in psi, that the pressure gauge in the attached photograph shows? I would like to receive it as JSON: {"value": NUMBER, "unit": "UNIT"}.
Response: {"value": 8, "unit": "psi"}
